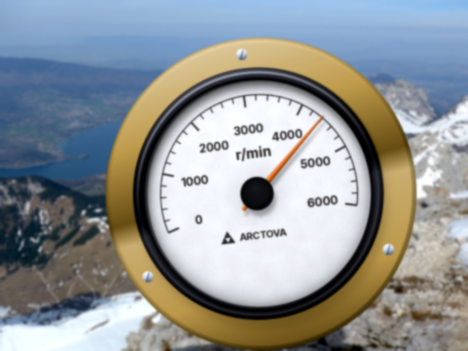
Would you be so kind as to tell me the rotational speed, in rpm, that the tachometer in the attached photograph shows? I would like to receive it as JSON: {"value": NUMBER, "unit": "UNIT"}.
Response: {"value": 4400, "unit": "rpm"}
